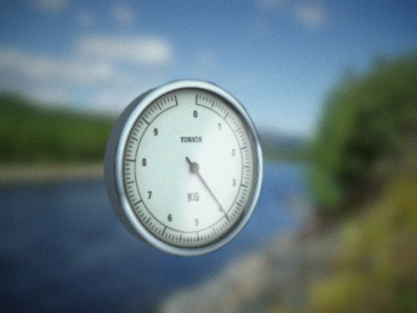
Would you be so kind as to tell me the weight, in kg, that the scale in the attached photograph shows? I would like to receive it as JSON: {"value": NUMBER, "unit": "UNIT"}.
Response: {"value": 4, "unit": "kg"}
